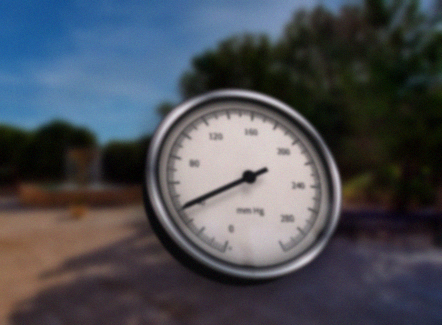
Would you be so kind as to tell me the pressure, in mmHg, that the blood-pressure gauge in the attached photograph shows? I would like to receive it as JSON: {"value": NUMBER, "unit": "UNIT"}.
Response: {"value": 40, "unit": "mmHg"}
